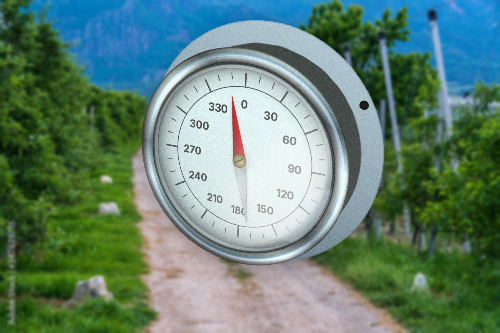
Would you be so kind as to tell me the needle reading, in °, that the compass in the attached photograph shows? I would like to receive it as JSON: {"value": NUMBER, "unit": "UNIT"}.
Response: {"value": 350, "unit": "°"}
